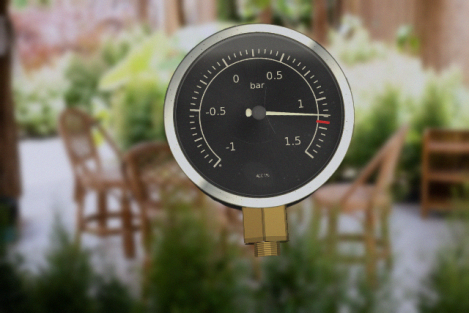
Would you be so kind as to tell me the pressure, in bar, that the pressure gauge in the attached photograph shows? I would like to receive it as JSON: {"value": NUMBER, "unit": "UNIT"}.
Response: {"value": 1.15, "unit": "bar"}
